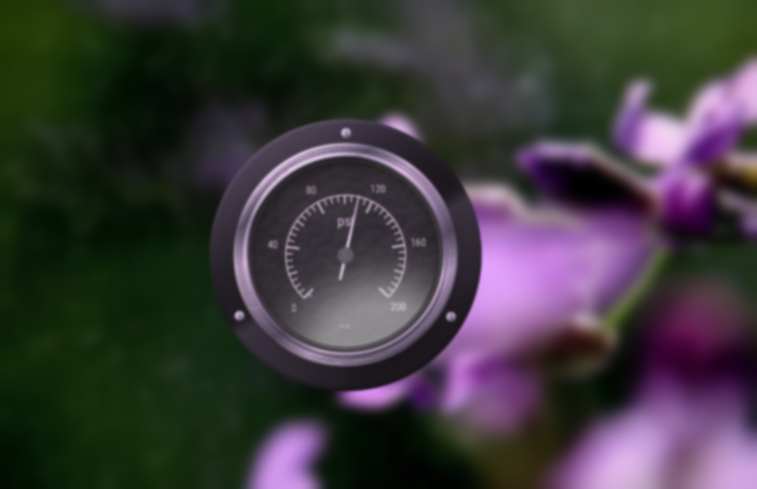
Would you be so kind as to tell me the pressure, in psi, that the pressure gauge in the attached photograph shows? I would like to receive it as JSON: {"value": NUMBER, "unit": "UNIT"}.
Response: {"value": 110, "unit": "psi"}
